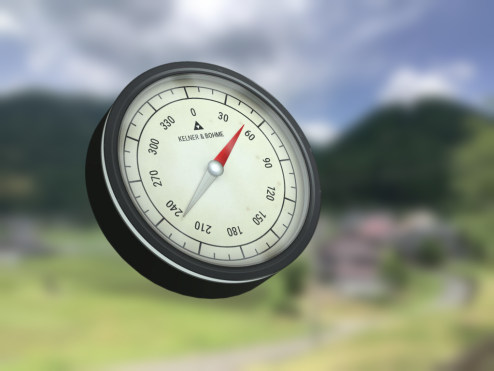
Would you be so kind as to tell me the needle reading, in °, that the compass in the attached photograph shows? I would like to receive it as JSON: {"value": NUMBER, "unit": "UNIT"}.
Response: {"value": 50, "unit": "°"}
